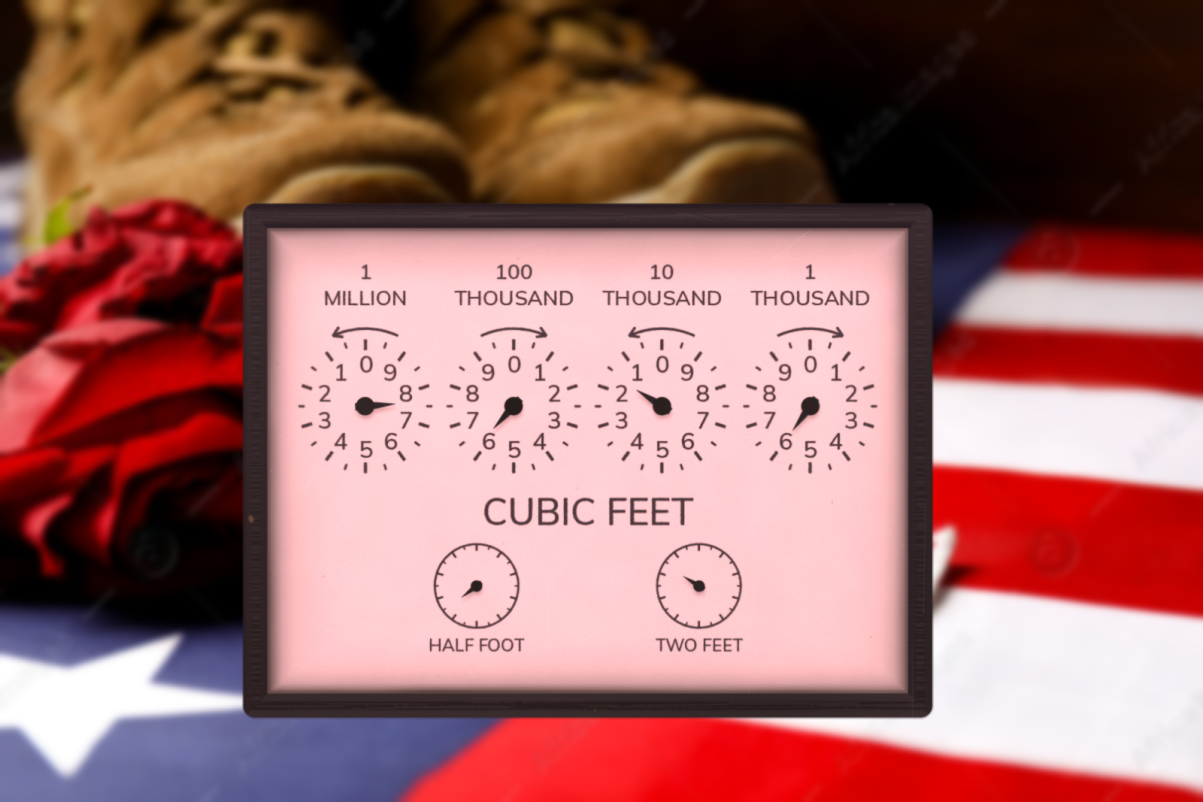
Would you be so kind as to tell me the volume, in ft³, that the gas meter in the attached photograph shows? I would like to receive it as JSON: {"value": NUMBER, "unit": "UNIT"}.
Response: {"value": 761600, "unit": "ft³"}
